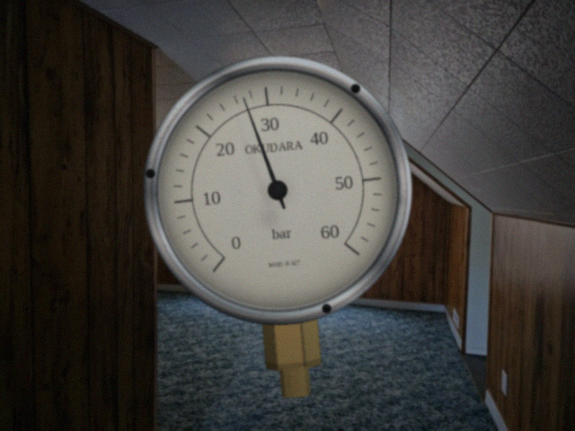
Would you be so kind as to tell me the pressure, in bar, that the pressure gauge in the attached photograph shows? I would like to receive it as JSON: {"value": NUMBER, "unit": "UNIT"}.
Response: {"value": 27, "unit": "bar"}
